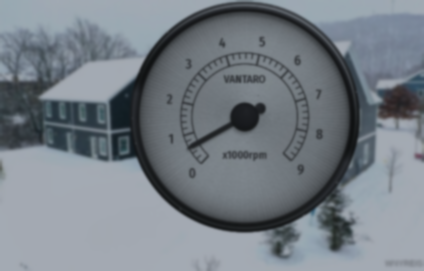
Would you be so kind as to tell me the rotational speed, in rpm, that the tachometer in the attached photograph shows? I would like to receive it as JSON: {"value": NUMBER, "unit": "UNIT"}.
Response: {"value": 600, "unit": "rpm"}
